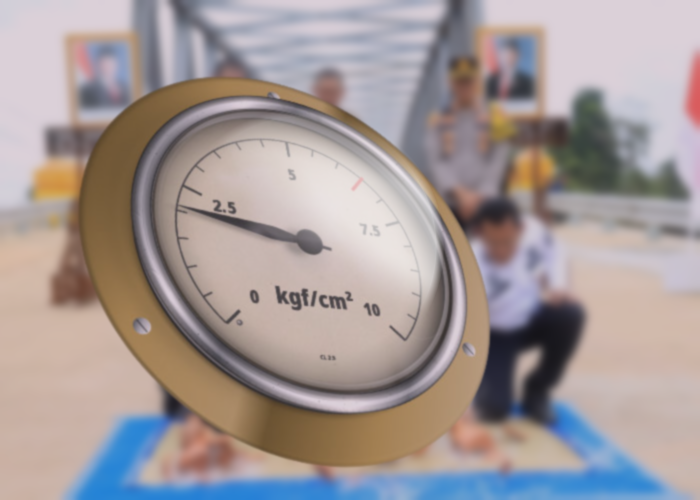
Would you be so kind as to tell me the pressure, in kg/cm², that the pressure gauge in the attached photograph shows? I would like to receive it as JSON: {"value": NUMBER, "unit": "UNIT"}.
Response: {"value": 2, "unit": "kg/cm²"}
